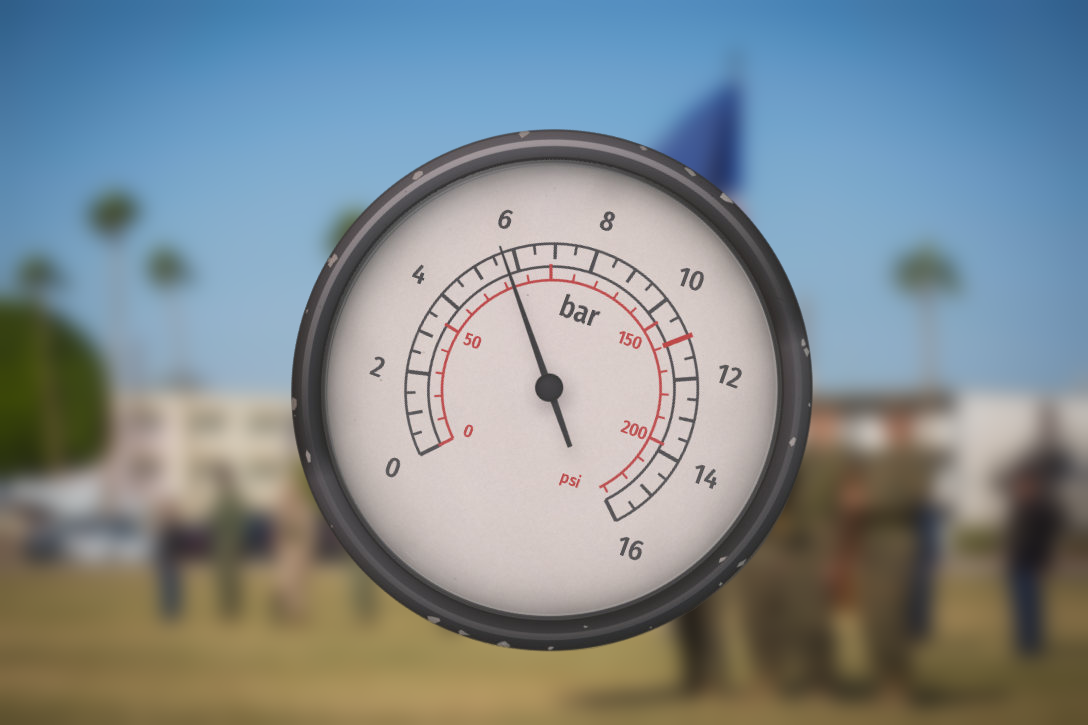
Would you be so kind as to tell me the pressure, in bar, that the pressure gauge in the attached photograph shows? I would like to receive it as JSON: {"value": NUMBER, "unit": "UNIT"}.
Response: {"value": 5.75, "unit": "bar"}
